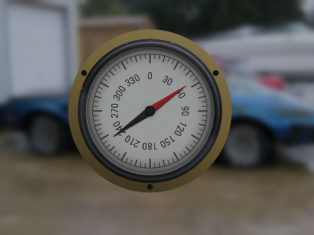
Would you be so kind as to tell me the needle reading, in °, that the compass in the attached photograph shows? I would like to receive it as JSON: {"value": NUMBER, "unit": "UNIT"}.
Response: {"value": 55, "unit": "°"}
